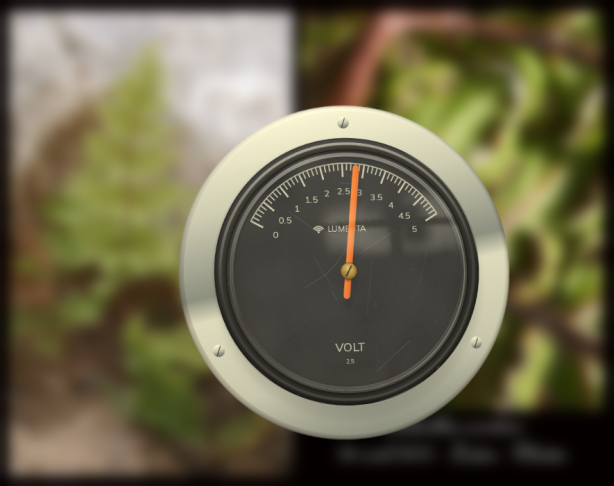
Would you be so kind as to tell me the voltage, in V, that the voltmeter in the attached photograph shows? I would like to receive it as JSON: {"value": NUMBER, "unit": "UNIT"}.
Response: {"value": 2.8, "unit": "V"}
